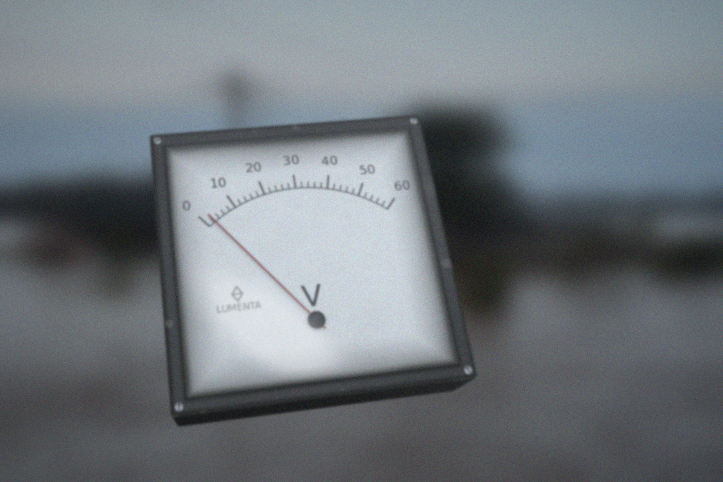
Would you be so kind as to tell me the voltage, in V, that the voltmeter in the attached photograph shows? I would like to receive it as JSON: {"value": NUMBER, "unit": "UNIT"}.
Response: {"value": 2, "unit": "V"}
